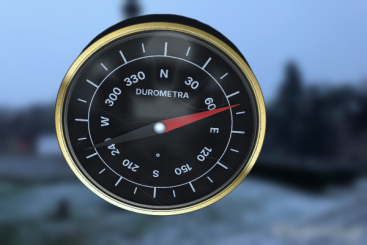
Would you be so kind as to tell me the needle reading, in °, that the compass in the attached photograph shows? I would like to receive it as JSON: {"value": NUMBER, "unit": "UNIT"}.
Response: {"value": 67.5, "unit": "°"}
